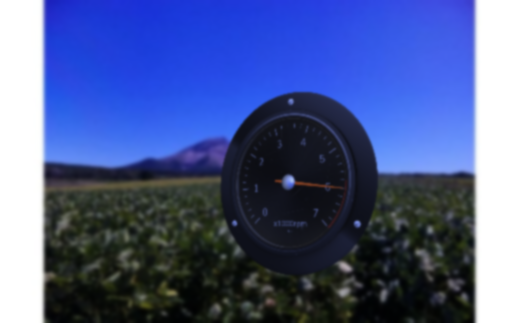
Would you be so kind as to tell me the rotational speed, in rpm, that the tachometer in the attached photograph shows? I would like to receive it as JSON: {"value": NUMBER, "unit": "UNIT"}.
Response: {"value": 6000, "unit": "rpm"}
